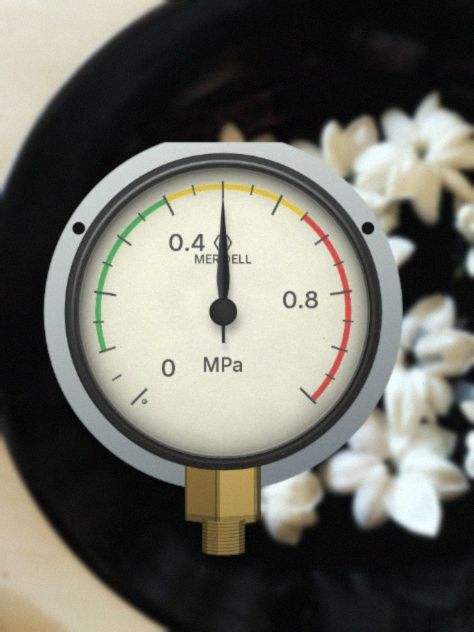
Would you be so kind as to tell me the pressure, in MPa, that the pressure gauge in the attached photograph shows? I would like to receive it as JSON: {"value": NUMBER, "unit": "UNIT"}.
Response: {"value": 0.5, "unit": "MPa"}
